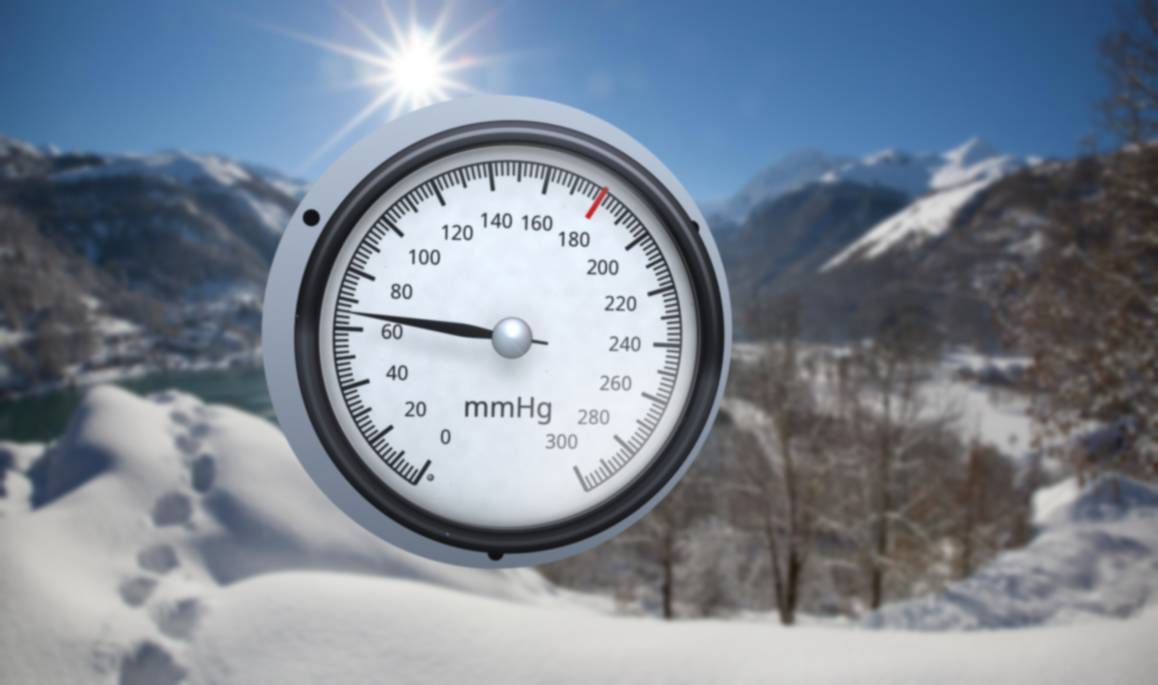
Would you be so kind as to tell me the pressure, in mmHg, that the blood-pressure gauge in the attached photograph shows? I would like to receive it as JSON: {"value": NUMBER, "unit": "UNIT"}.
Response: {"value": 66, "unit": "mmHg"}
